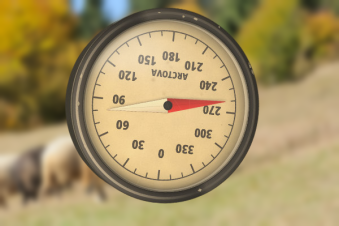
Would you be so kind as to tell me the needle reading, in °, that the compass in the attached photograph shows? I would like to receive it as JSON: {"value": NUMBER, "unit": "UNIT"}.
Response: {"value": 260, "unit": "°"}
